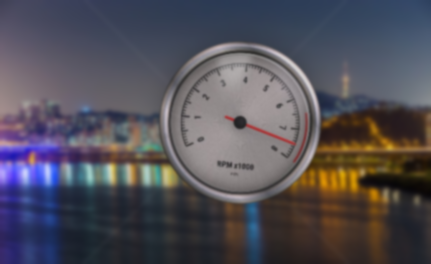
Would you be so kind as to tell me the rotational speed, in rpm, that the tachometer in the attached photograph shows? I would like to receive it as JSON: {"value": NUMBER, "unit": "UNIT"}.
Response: {"value": 7500, "unit": "rpm"}
